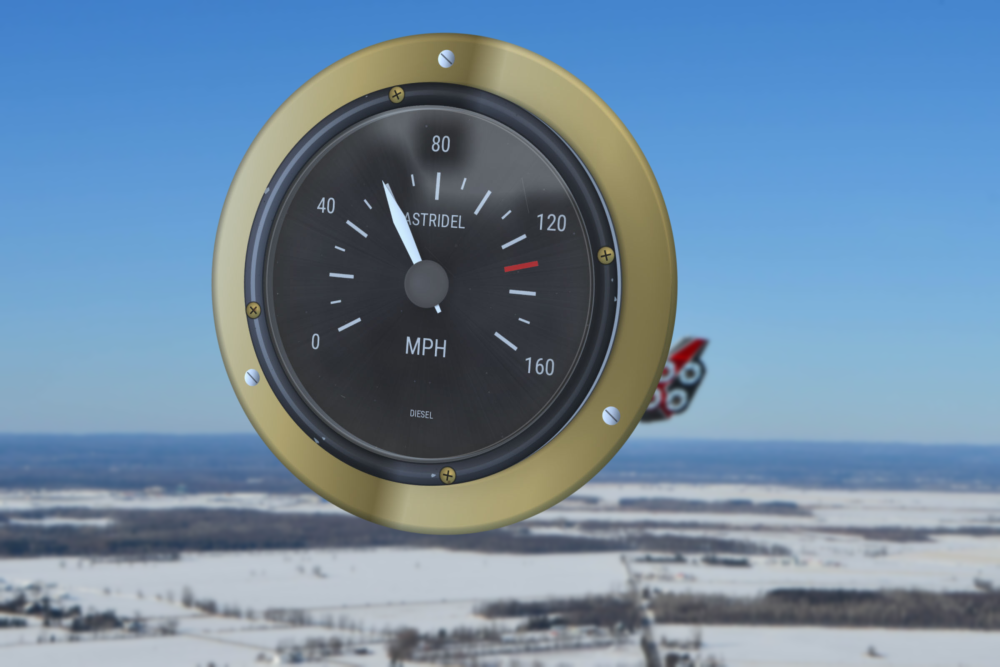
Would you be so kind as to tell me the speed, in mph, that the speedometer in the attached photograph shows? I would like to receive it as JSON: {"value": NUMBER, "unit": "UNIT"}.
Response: {"value": 60, "unit": "mph"}
